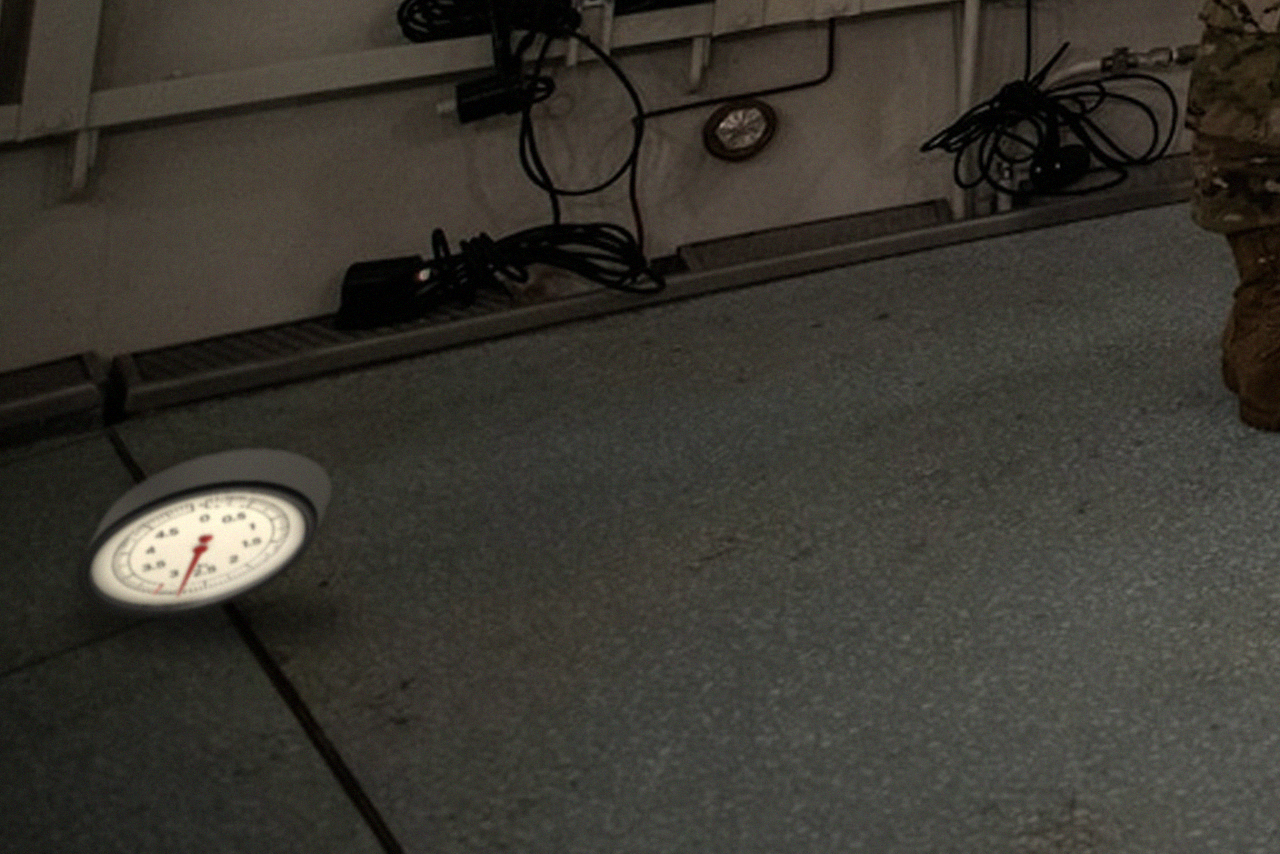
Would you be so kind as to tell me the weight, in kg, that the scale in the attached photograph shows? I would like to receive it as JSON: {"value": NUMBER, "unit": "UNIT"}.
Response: {"value": 2.75, "unit": "kg"}
